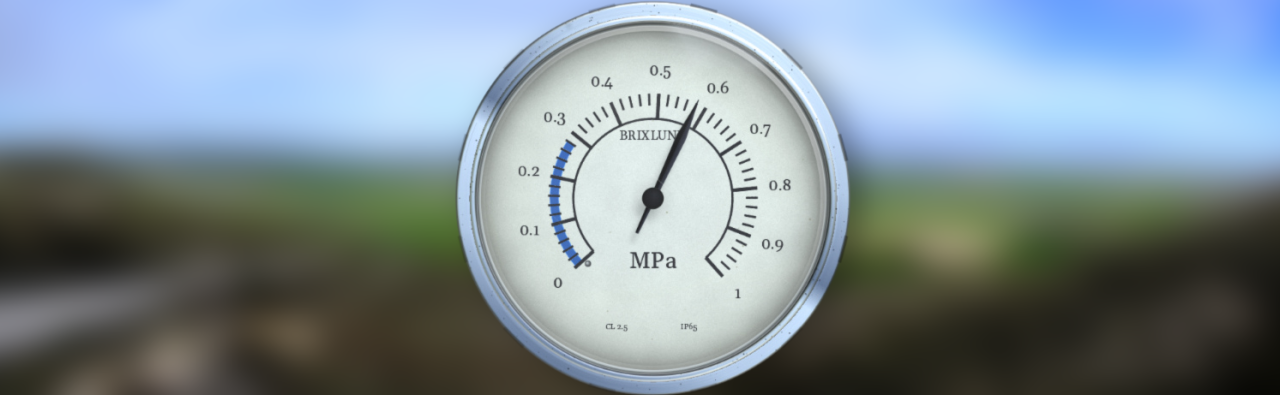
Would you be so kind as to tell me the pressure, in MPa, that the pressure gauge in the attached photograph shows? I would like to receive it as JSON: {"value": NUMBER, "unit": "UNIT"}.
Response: {"value": 0.58, "unit": "MPa"}
